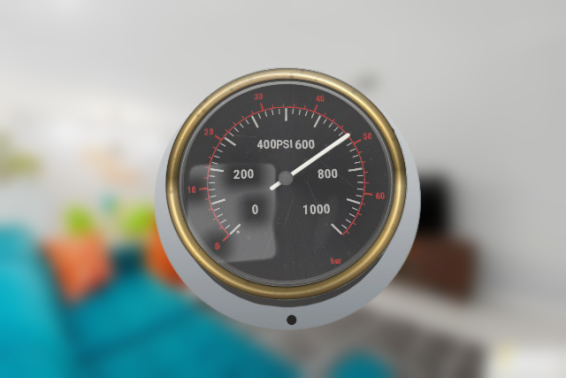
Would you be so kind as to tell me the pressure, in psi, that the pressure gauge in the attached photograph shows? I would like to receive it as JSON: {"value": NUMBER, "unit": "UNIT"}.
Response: {"value": 700, "unit": "psi"}
